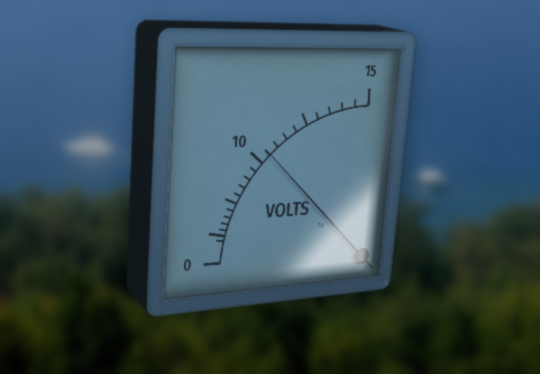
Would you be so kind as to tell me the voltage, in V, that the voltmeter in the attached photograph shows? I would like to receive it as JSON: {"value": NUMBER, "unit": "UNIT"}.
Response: {"value": 10.5, "unit": "V"}
